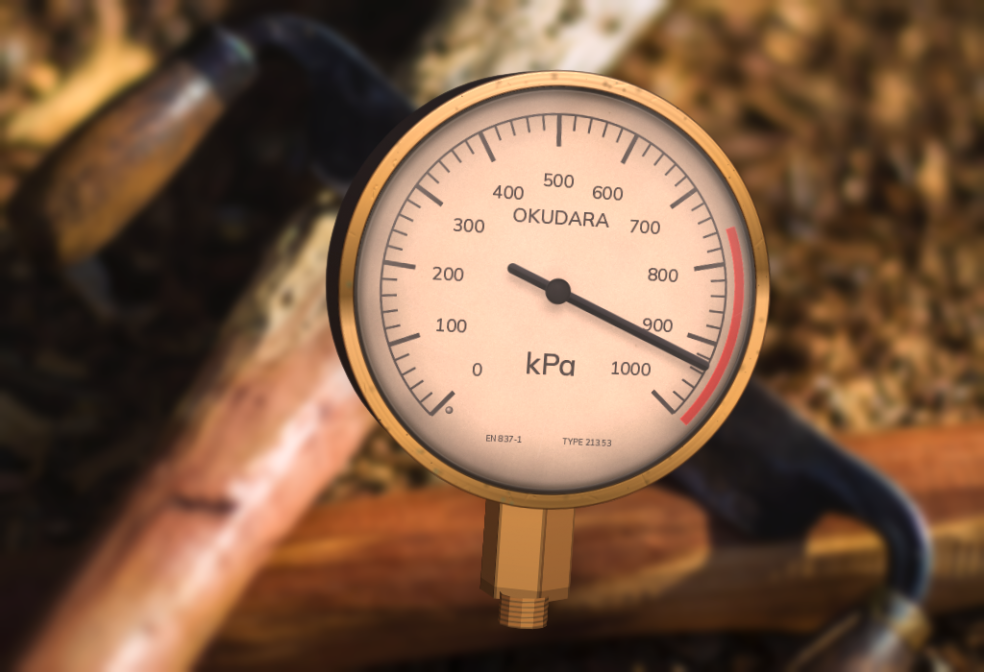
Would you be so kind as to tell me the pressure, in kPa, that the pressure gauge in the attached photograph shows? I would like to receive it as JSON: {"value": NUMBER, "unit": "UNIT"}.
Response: {"value": 930, "unit": "kPa"}
